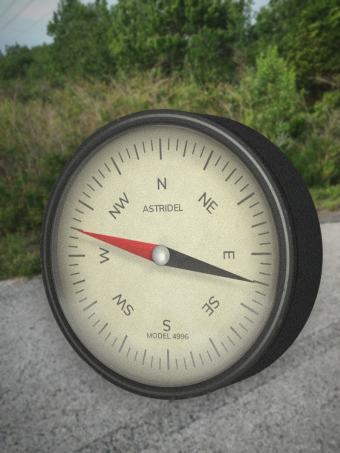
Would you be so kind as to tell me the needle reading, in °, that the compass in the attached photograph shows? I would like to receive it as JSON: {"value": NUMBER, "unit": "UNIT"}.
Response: {"value": 285, "unit": "°"}
